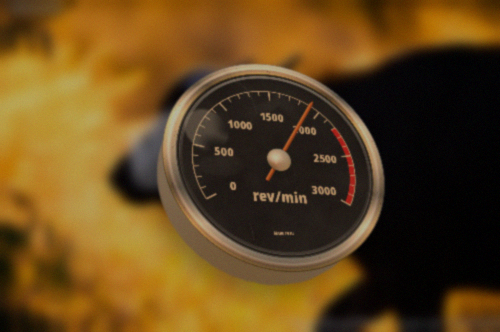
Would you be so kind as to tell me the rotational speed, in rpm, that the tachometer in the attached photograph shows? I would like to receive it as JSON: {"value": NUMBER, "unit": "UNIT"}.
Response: {"value": 1900, "unit": "rpm"}
